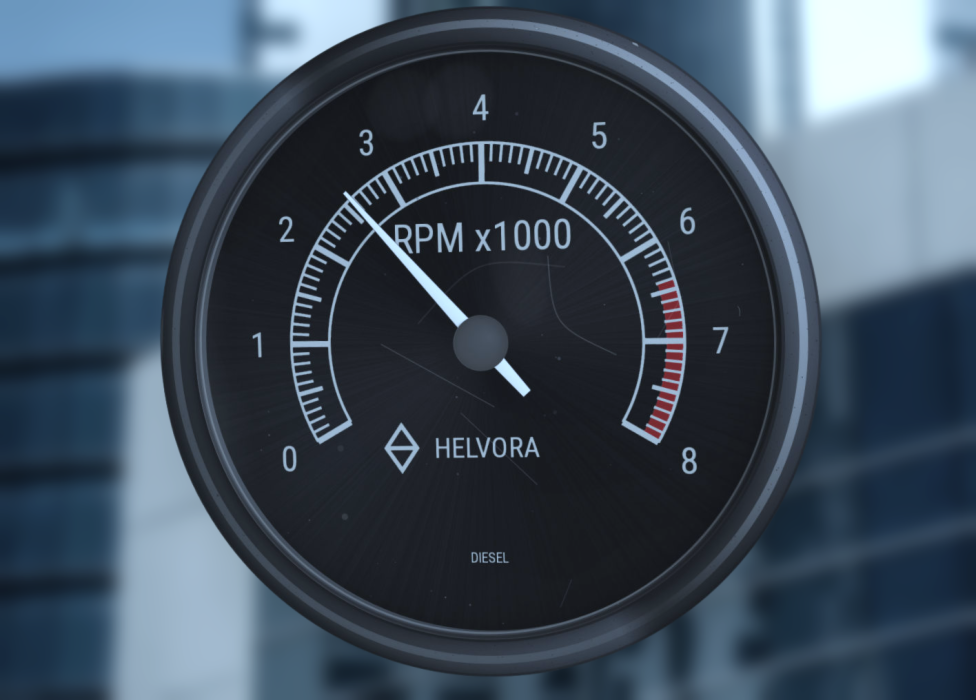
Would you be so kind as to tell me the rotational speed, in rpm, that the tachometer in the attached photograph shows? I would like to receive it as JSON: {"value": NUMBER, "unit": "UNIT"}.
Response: {"value": 2600, "unit": "rpm"}
